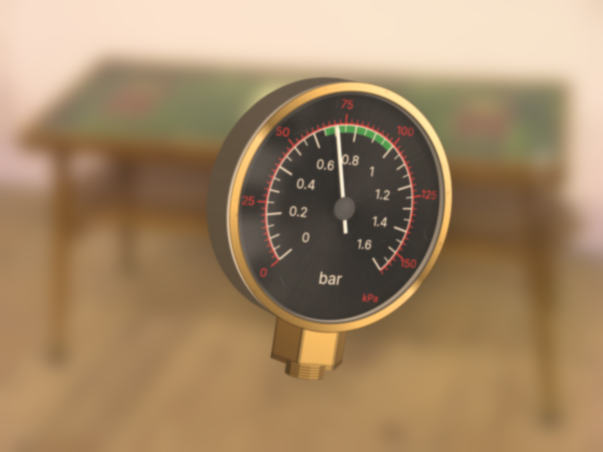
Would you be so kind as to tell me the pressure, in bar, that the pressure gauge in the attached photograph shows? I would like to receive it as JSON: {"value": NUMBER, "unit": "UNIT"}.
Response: {"value": 0.7, "unit": "bar"}
